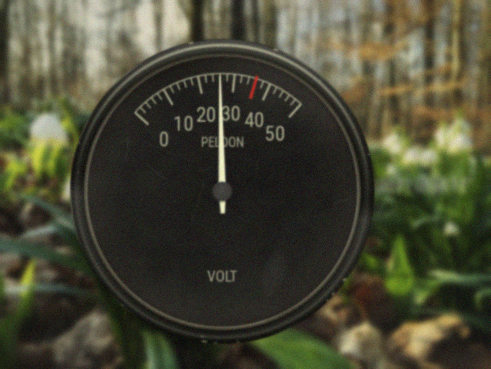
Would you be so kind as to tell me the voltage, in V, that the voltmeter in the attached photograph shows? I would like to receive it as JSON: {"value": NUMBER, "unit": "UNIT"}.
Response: {"value": 26, "unit": "V"}
